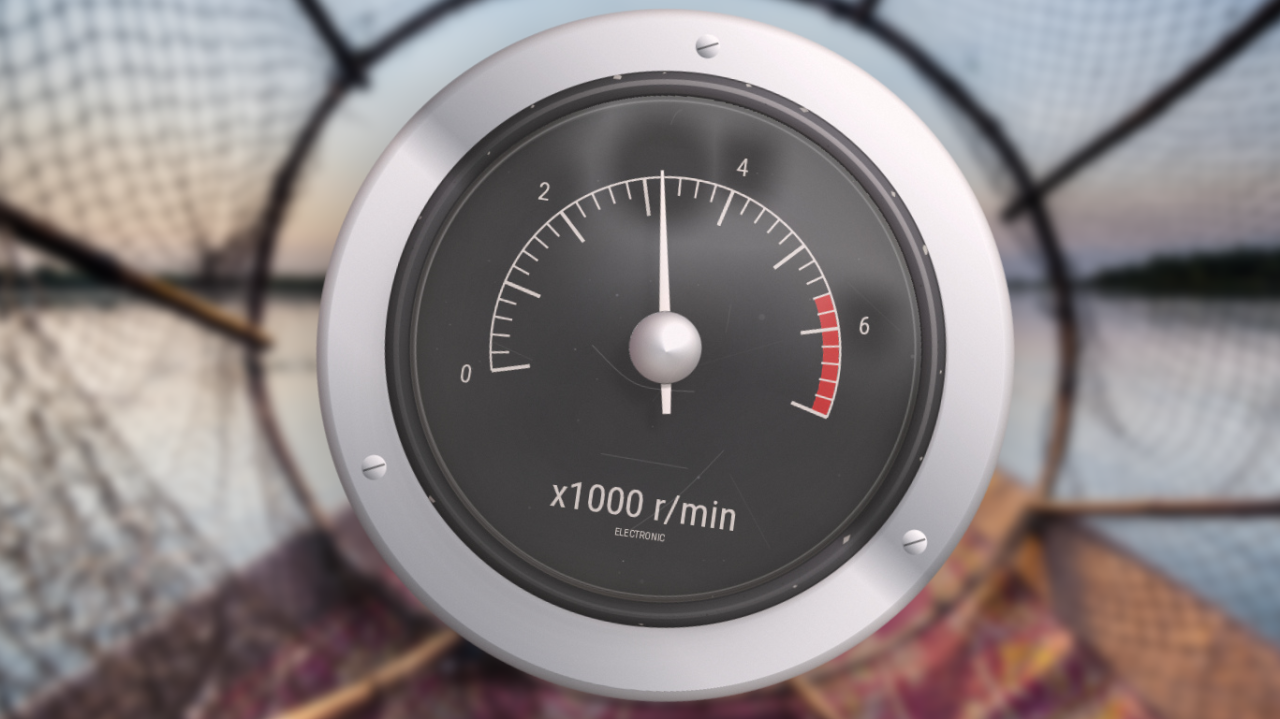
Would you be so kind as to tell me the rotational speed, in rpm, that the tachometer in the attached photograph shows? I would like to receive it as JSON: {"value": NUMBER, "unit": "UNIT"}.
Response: {"value": 3200, "unit": "rpm"}
